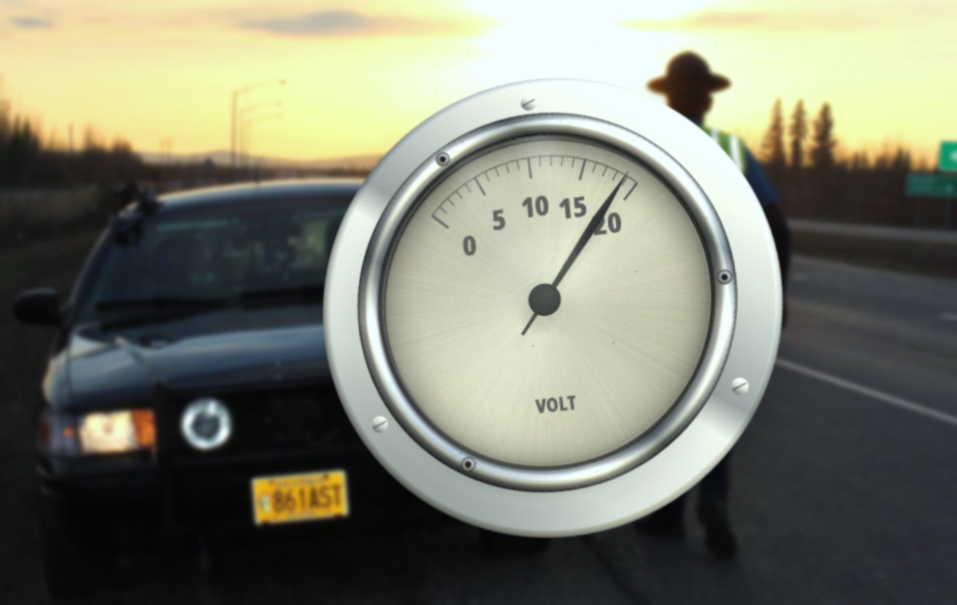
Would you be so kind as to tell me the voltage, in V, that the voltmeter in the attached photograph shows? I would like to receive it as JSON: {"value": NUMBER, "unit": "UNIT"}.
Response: {"value": 19, "unit": "V"}
